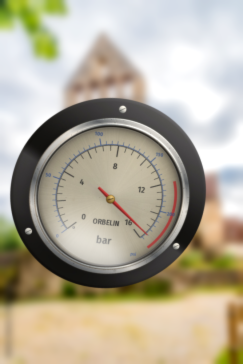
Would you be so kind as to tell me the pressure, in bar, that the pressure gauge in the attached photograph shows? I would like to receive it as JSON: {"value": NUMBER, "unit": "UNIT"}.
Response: {"value": 15.5, "unit": "bar"}
